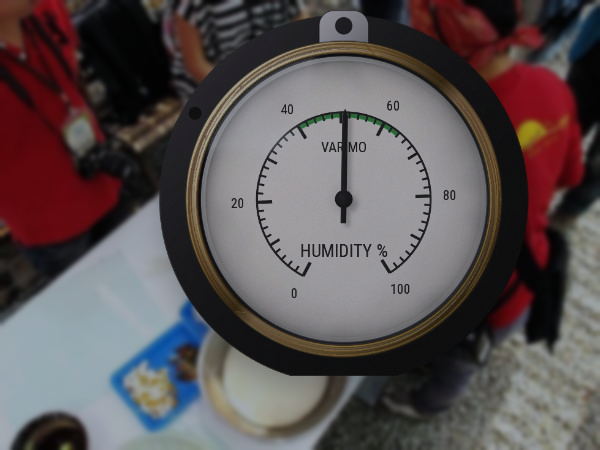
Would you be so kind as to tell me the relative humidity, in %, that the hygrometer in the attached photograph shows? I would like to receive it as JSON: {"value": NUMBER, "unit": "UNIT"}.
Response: {"value": 51, "unit": "%"}
